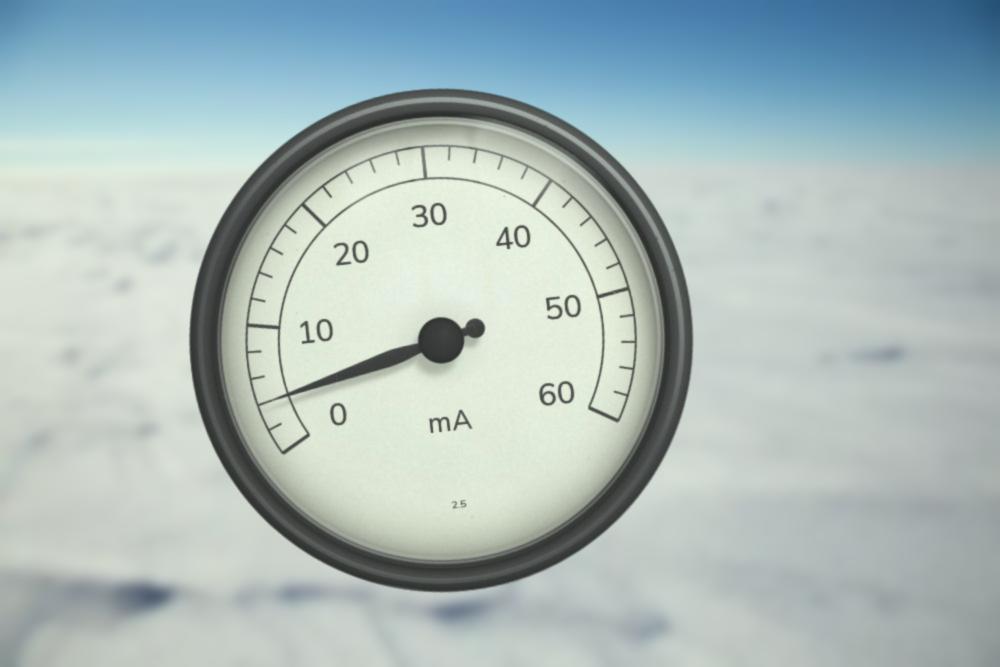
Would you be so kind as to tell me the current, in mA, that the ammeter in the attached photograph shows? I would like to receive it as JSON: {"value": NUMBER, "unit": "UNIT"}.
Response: {"value": 4, "unit": "mA"}
